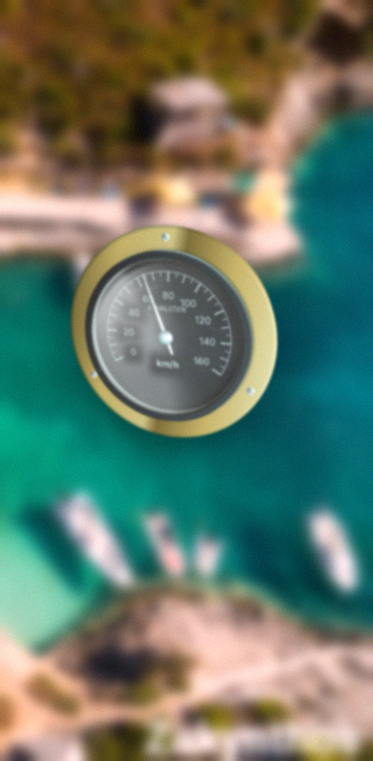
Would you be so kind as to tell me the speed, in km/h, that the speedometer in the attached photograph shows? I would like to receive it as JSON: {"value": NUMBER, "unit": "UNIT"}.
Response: {"value": 65, "unit": "km/h"}
